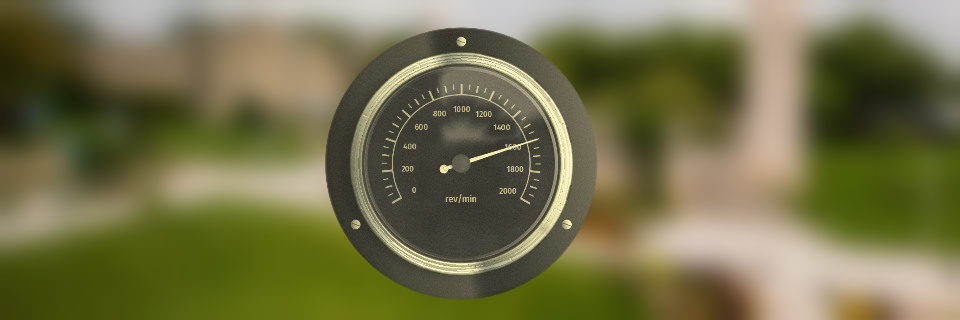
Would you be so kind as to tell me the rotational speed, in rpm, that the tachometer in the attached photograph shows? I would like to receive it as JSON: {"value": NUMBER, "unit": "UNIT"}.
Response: {"value": 1600, "unit": "rpm"}
